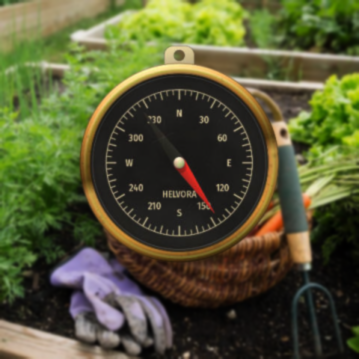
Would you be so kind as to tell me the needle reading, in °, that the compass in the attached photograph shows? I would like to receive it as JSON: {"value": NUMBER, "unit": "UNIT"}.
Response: {"value": 145, "unit": "°"}
